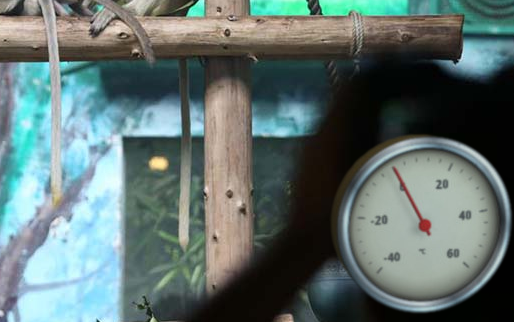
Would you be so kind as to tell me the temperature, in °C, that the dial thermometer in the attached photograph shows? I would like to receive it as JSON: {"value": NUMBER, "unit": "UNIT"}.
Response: {"value": 0, "unit": "°C"}
